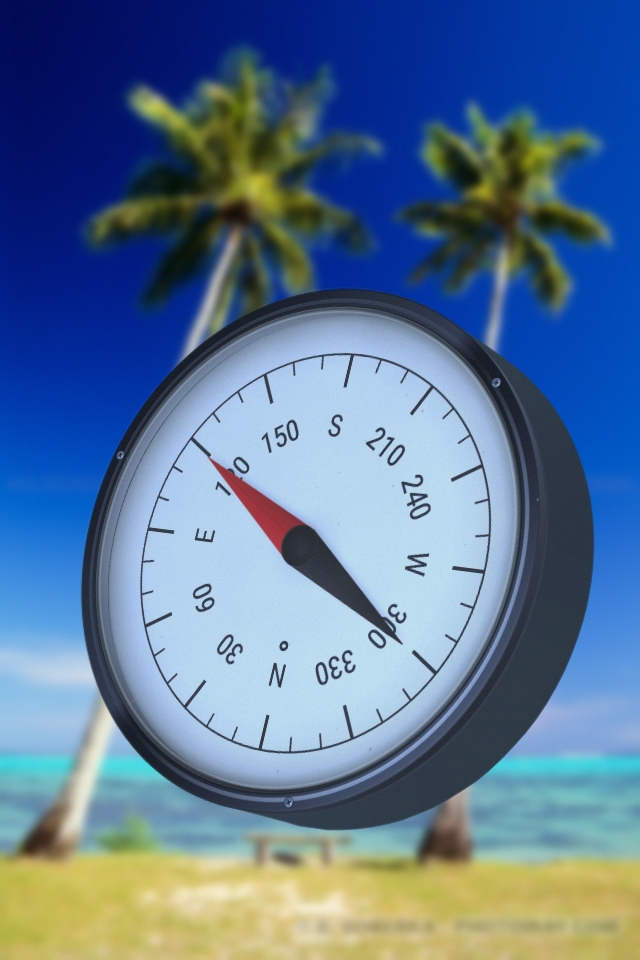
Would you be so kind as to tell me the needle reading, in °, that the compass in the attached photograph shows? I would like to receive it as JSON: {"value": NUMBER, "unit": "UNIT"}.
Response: {"value": 120, "unit": "°"}
